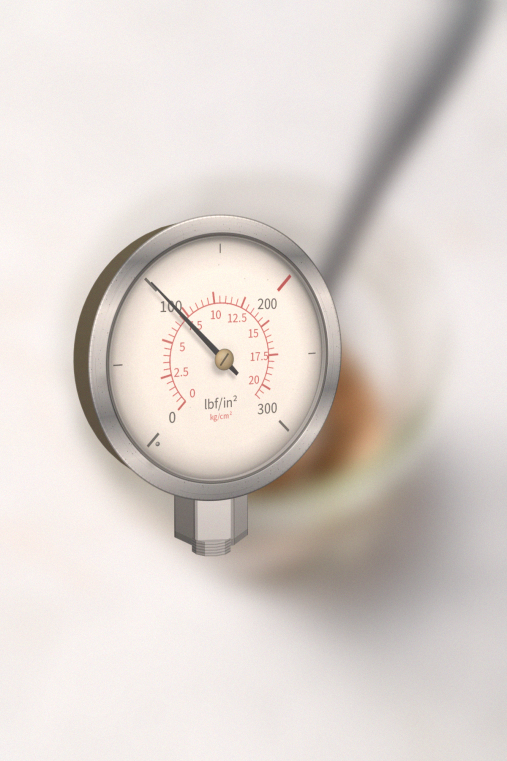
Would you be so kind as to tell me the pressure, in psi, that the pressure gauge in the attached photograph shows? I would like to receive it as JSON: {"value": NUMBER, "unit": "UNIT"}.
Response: {"value": 100, "unit": "psi"}
